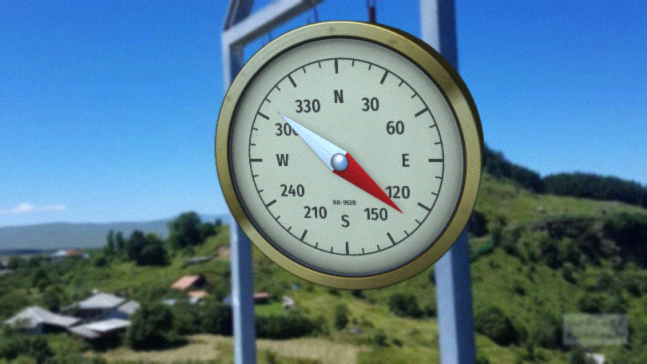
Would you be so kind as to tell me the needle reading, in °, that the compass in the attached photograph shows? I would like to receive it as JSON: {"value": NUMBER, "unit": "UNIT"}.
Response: {"value": 130, "unit": "°"}
